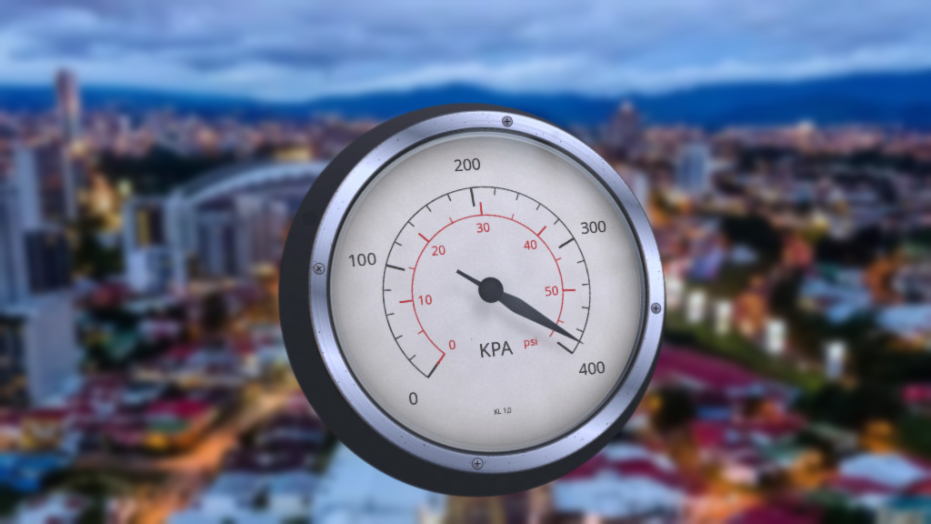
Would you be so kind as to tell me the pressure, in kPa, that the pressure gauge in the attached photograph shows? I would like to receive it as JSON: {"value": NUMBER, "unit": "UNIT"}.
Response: {"value": 390, "unit": "kPa"}
